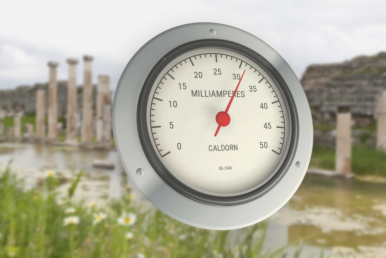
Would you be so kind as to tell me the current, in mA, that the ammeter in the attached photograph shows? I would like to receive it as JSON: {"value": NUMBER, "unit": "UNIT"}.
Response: {"value": 31, "unit": "mA"}
